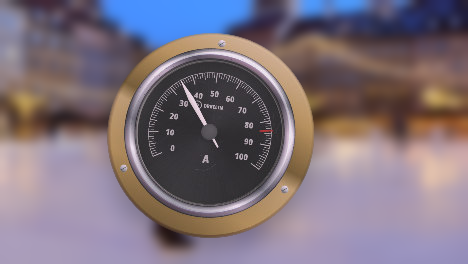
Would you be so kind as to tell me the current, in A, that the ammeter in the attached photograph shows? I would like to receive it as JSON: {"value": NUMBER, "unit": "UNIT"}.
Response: {"value": 35, "unit": "A"}
